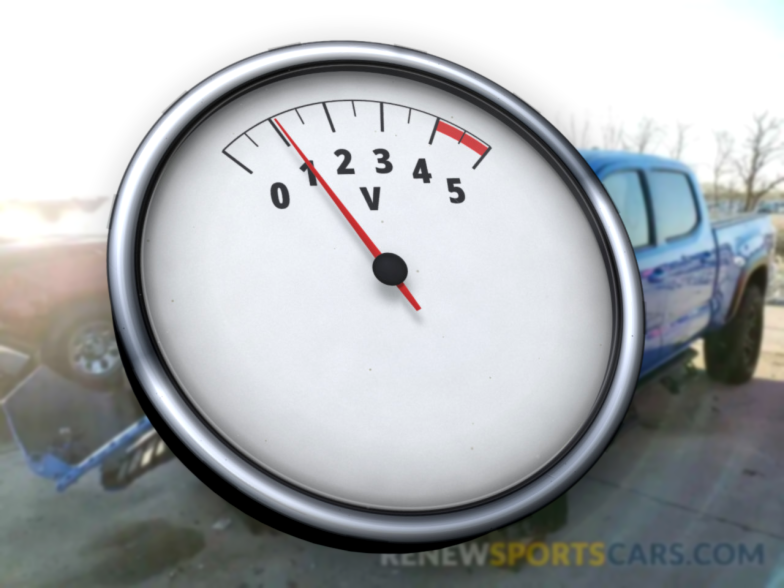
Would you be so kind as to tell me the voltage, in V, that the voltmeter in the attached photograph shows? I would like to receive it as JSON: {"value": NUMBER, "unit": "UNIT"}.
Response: {"value": 1, "unit": "V"}
